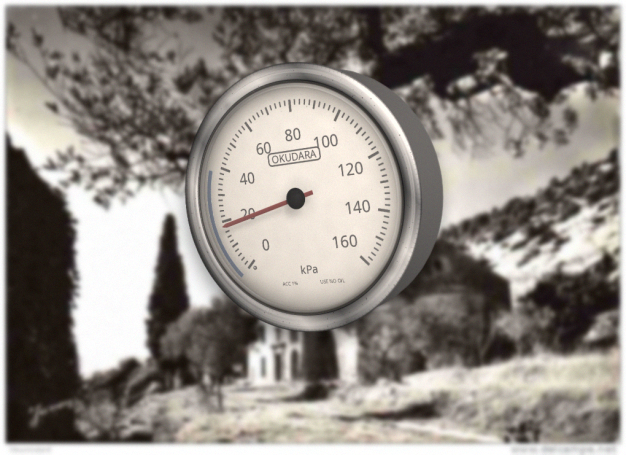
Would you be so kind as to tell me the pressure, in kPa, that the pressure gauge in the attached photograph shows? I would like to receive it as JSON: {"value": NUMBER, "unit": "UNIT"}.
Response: {"value": 18, "unit": "kPa"}
